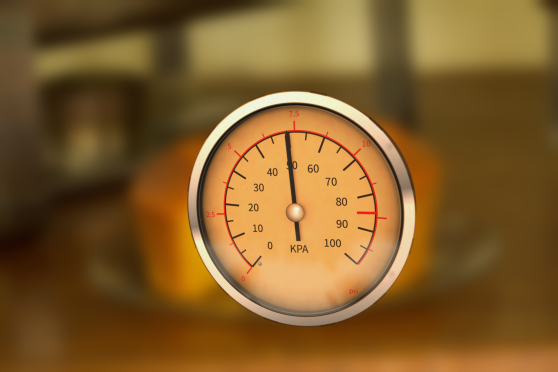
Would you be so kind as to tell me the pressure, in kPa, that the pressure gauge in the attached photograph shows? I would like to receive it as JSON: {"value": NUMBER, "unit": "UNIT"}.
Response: {"value": 50, "unit": "kPa"}
